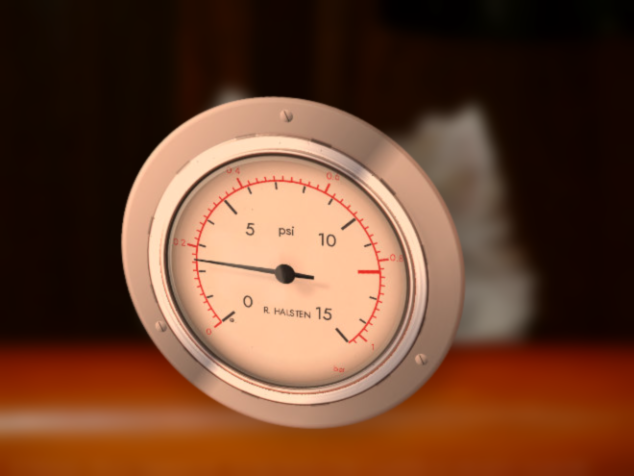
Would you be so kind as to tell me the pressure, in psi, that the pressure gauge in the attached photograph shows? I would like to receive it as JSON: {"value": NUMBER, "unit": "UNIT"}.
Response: {"value": 2.5, "unit": "psi"}
